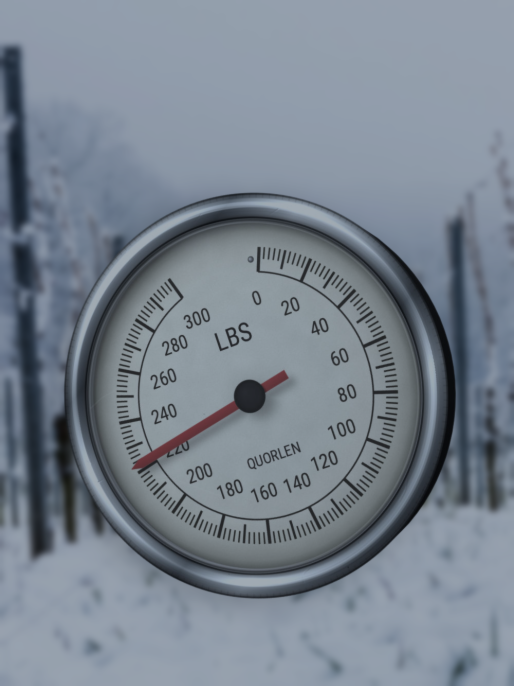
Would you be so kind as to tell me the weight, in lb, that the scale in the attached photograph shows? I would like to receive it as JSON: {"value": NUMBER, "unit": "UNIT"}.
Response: {"value": 222, "unit": "lb"}
